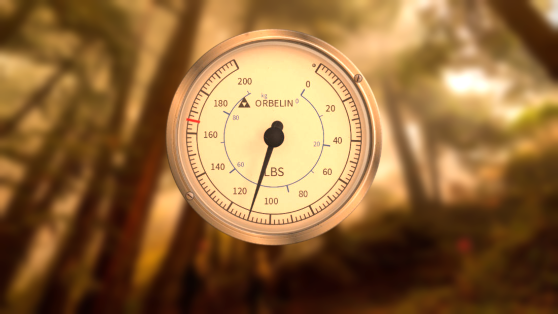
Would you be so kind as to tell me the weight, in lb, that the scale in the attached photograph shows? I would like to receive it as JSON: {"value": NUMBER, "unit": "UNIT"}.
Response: {"value": 110, "unit": "lb"}
